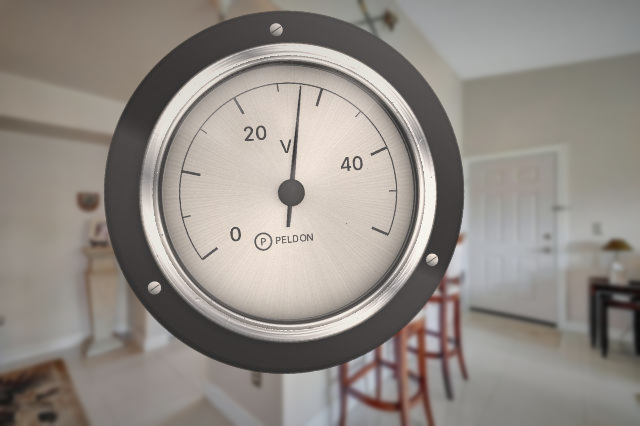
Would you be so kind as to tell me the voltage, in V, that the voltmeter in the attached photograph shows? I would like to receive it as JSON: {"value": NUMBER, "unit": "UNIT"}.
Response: {"value": 27.5, "unit": "V"}
